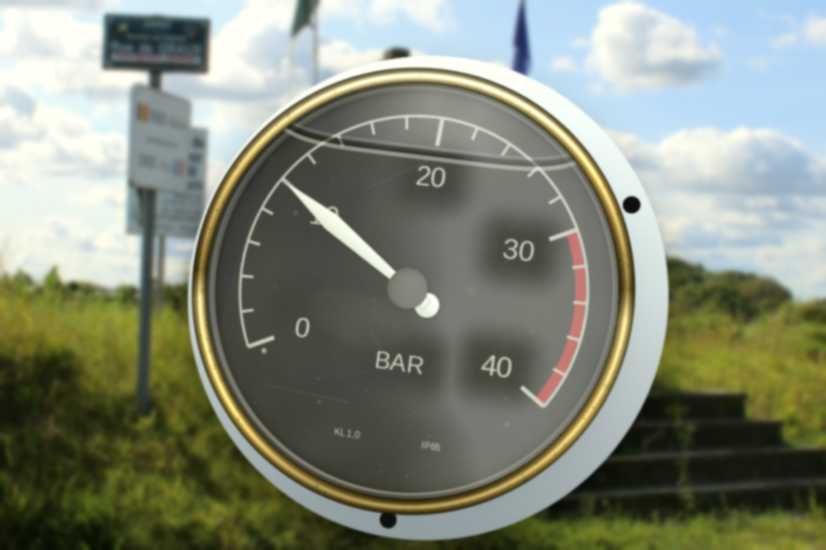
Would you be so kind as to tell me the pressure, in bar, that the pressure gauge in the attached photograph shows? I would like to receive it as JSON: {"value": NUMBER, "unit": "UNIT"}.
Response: {"value": 10, "unit": "bar"}
